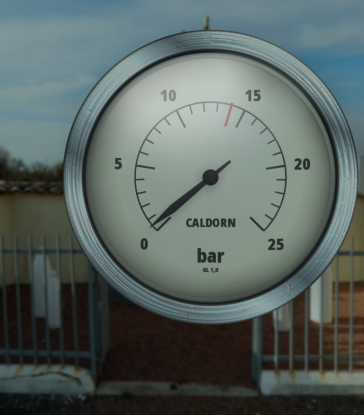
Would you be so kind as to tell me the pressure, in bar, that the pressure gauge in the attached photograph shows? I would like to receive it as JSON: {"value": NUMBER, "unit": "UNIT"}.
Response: {"value": 0.5, "unit": "bar"}
